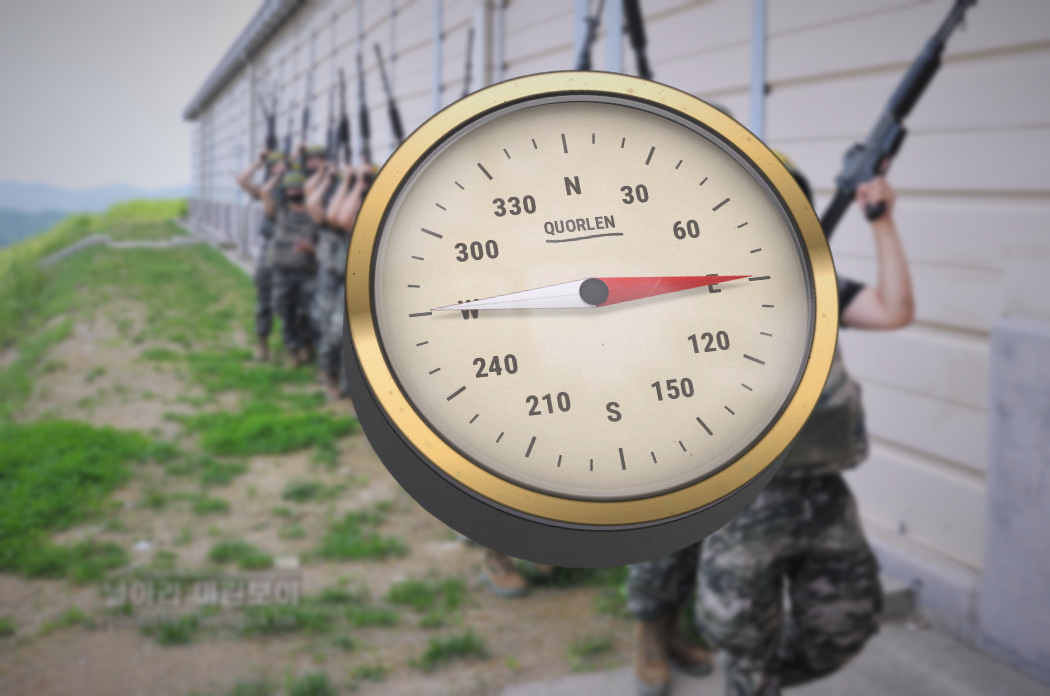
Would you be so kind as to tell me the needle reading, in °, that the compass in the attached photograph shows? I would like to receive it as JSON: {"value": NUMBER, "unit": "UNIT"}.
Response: {"value": 90, "unit": "°"}
